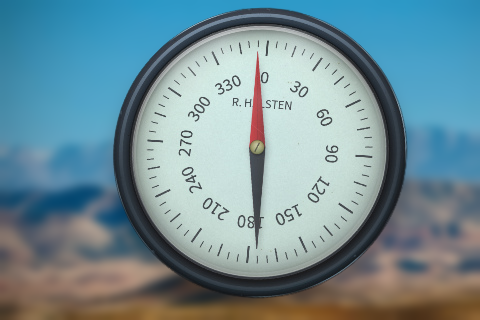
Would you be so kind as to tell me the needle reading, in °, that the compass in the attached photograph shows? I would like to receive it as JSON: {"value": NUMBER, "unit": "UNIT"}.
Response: {"value": 355, "unit": "°"}
